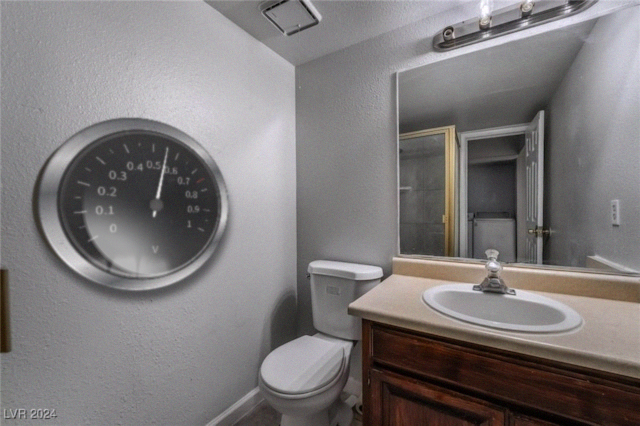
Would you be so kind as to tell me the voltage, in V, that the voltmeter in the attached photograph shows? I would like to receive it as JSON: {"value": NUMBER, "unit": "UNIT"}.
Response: {"value": 0.55, "unit": "V"}
